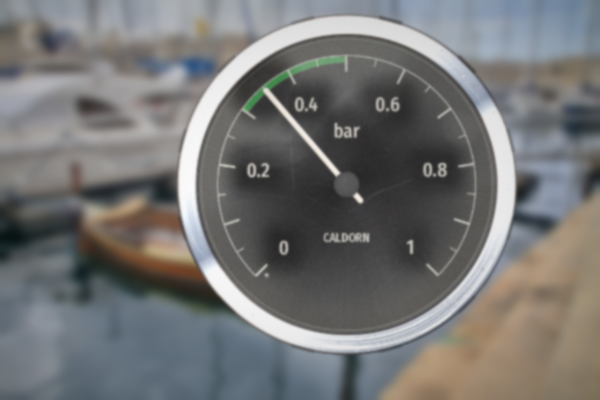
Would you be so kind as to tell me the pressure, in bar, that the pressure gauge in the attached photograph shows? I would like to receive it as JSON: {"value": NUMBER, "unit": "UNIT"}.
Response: {"value": 0.35, "unit": "bar"}
